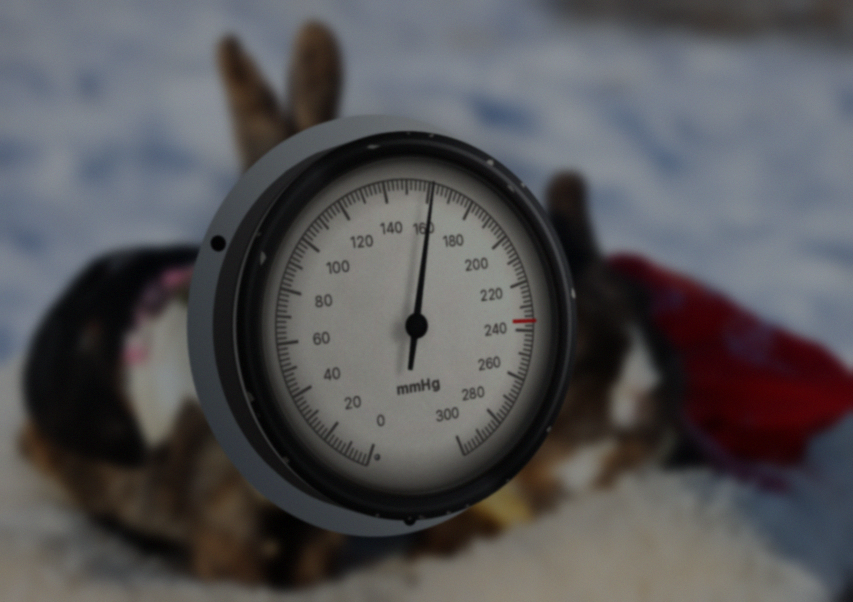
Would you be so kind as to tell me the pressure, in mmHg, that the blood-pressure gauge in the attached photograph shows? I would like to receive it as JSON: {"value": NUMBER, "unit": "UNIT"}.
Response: {"value": 160, "unit": "mmHg"}
